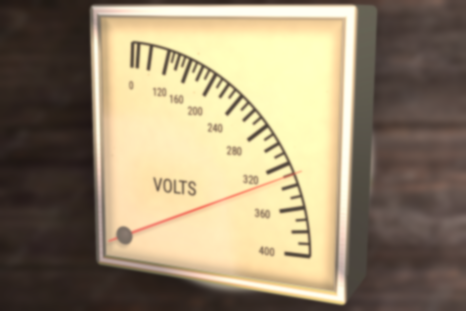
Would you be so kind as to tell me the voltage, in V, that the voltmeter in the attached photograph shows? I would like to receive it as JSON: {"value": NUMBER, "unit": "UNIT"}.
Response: {"value": 330, "unit": "V"}
